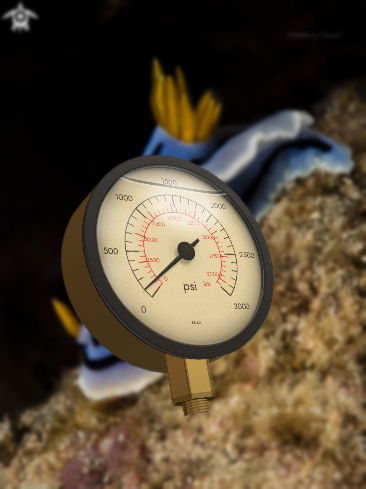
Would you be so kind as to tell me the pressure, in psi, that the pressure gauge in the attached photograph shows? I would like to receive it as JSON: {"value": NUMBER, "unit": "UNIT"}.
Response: {"value": 100, "unit": "psi"}
